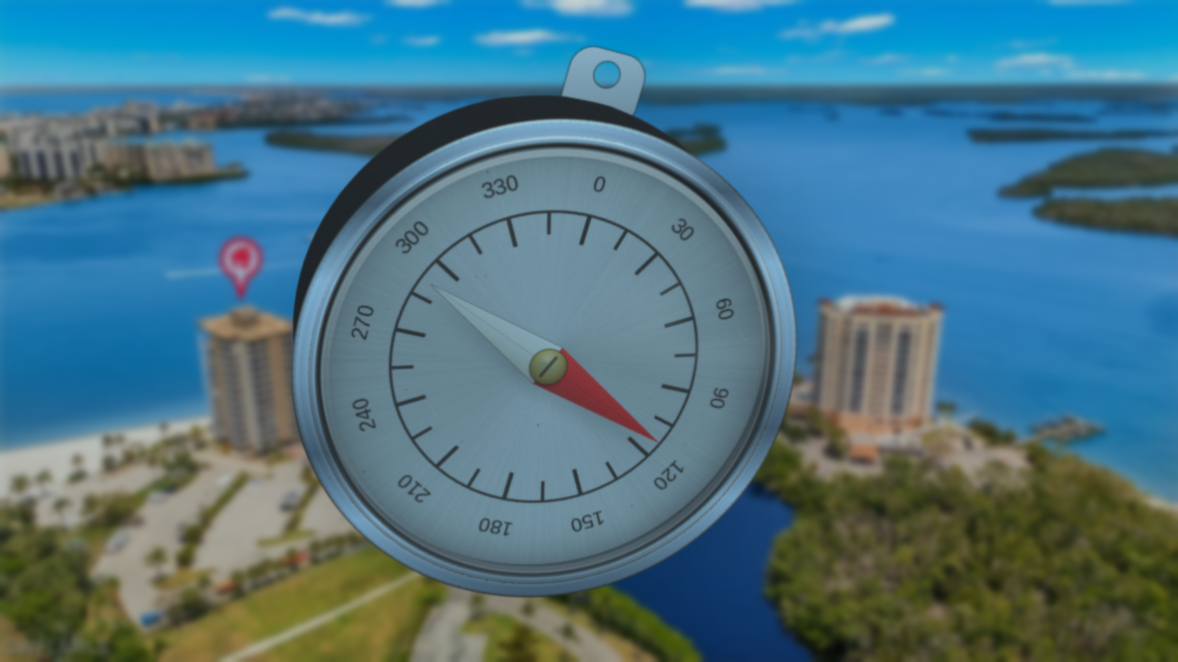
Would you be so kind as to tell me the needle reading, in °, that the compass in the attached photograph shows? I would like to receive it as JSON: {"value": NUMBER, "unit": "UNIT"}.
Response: {"value": 112.5, "unit": "°"}
